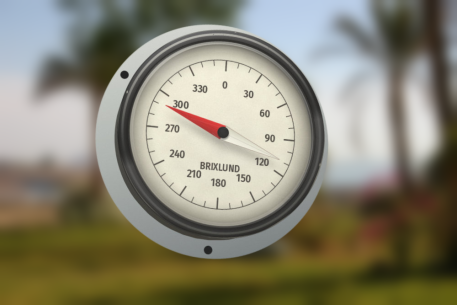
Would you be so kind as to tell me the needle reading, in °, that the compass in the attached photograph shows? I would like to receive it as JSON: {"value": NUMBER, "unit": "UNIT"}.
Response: {"value": 290, "unit": "°"}
